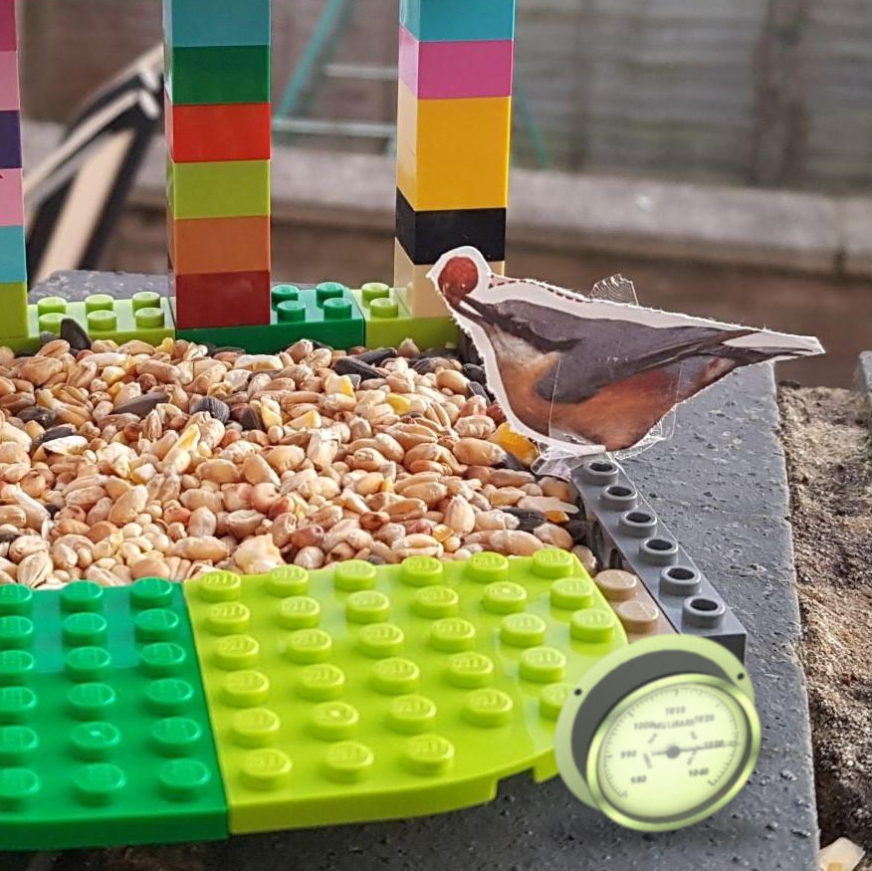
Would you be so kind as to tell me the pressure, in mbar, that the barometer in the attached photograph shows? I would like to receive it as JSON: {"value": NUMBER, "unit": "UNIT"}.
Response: {"value": 1030, "unit": "mbar"}
